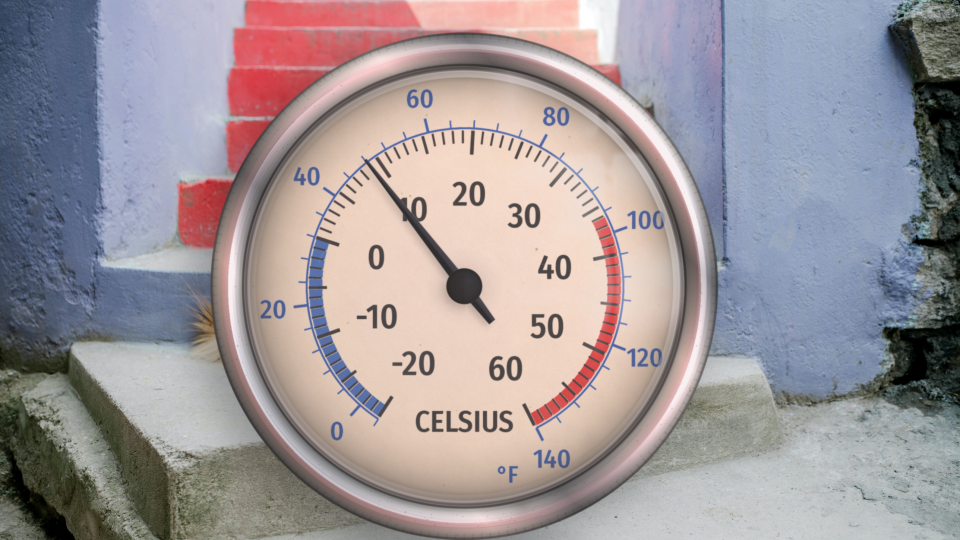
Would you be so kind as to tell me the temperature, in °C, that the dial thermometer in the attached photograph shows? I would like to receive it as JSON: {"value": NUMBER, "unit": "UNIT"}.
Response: {"value": 9, "unit": "°C"}
